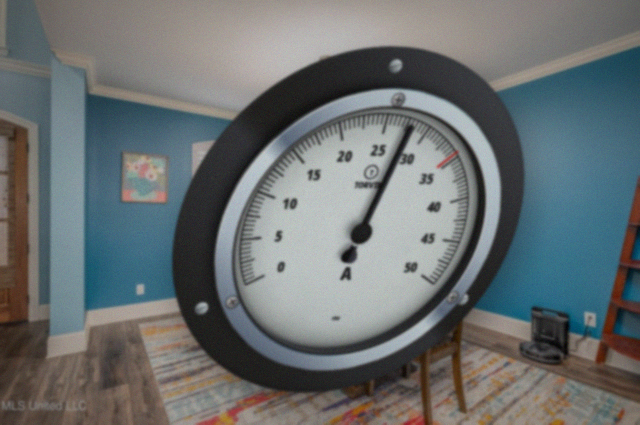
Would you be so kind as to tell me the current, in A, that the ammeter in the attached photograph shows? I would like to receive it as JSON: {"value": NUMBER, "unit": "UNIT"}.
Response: {"value": 27.5, "unit": "A"}
